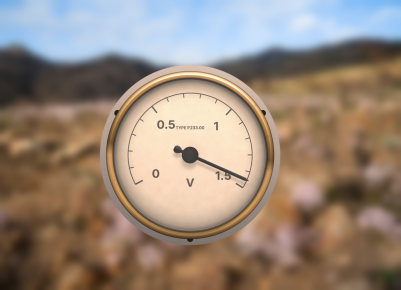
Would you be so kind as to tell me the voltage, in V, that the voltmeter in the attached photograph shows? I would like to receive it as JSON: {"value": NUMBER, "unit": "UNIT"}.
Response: {"value": 1.45, "unit": "V"}
